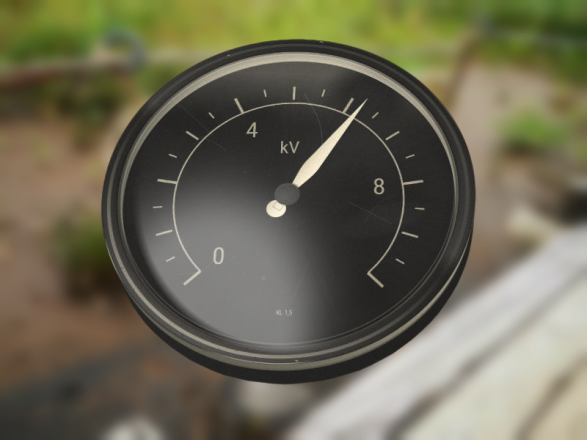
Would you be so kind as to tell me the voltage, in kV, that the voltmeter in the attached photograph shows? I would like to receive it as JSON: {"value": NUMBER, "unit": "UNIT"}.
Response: {"value": 6.25, "unit": "kV"}
